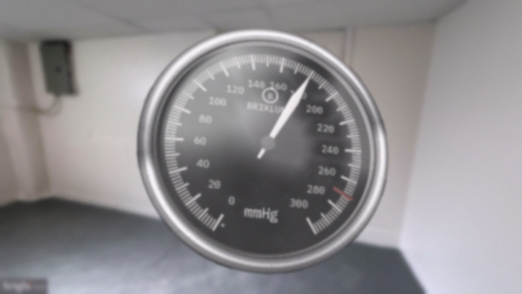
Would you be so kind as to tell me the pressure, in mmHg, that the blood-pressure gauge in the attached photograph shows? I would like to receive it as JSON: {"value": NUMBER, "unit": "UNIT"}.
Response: {"value": 180, "unit": "mmHg"}
